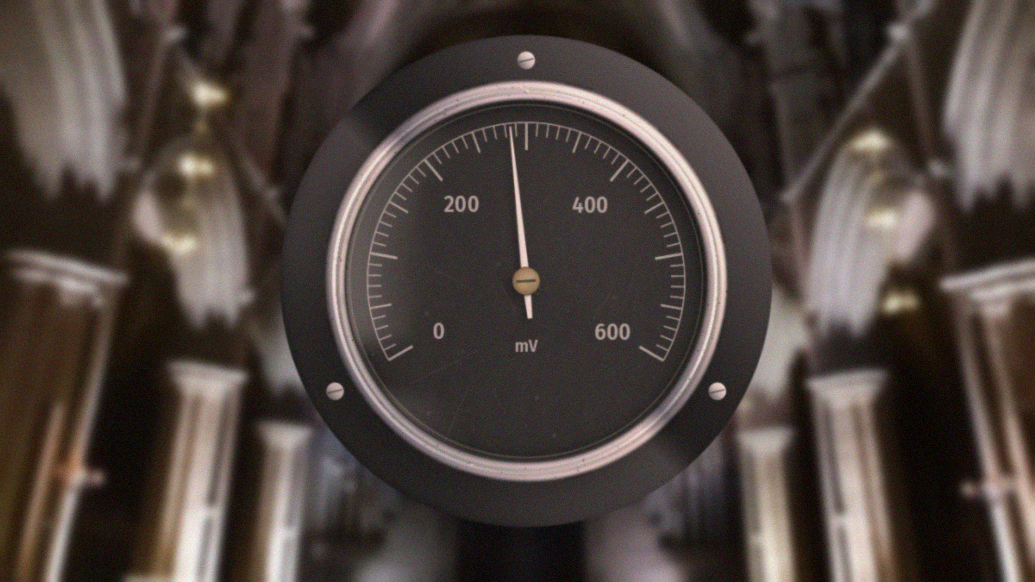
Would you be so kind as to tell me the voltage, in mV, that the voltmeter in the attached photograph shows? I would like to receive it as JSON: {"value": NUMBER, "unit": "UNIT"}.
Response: {"value": 285, "unit": "mV"}
